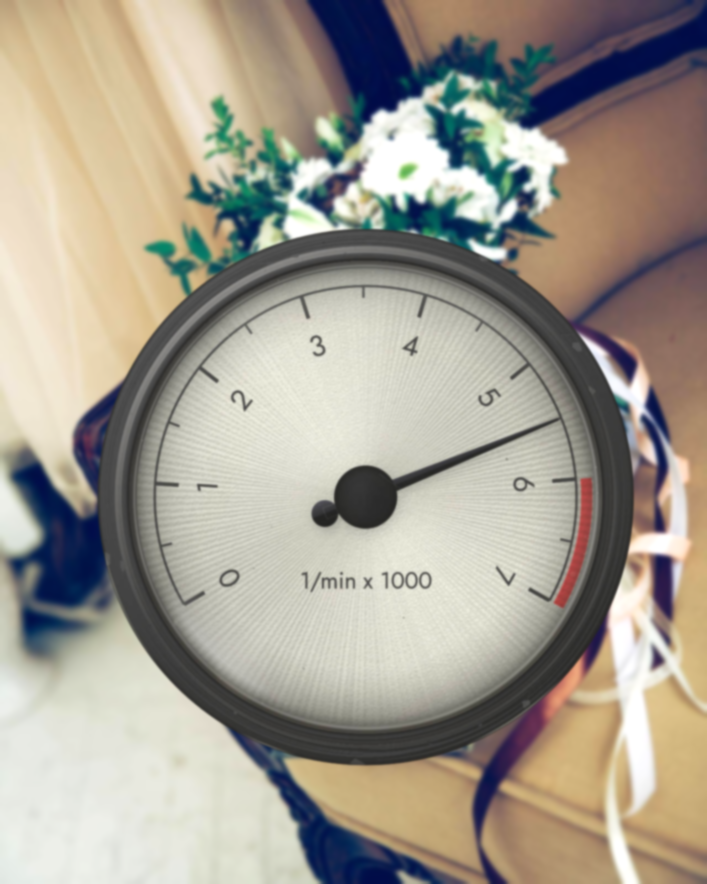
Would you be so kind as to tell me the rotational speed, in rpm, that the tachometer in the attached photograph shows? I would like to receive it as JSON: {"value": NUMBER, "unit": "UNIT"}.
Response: {"value": 5500, "unit": "rpm"}
